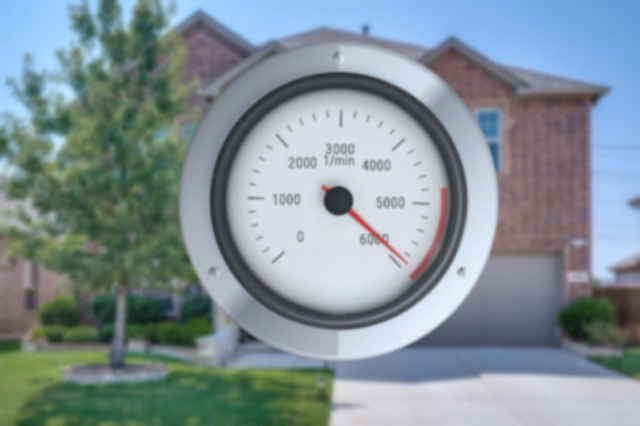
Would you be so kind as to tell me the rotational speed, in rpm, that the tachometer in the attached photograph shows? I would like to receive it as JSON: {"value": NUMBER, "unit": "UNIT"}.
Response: {"value": 5900, "unit": "rpm"}
